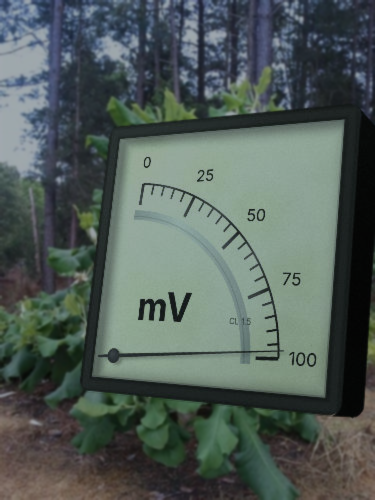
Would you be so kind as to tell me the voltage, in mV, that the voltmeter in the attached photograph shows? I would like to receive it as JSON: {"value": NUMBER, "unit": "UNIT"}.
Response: {"value": 97.5, "unit": "mV"}
